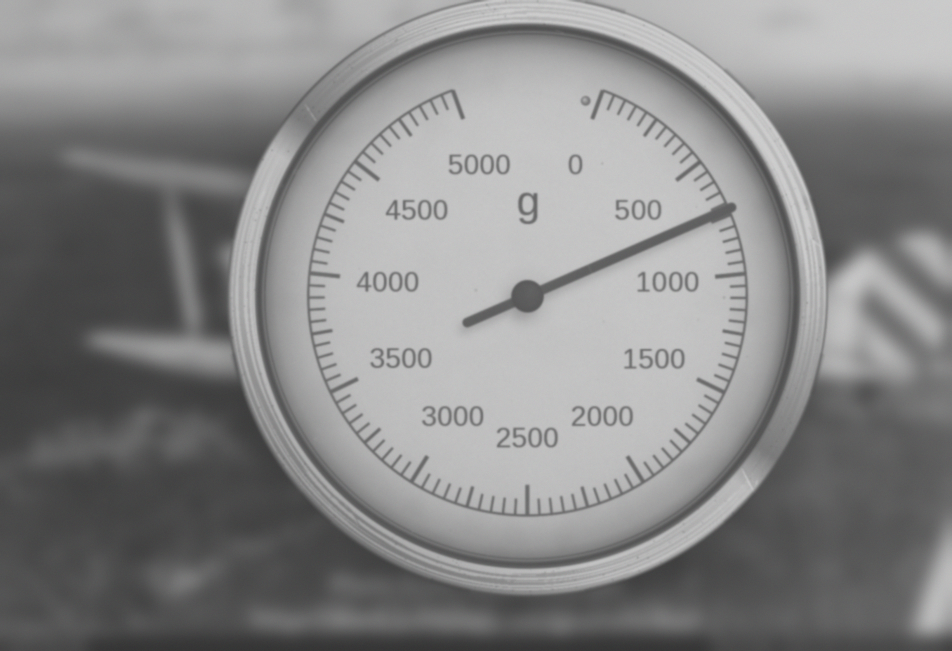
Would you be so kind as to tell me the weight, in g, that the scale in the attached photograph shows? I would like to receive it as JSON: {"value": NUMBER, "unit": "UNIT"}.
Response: {"value": 725, "unit": "g"}
